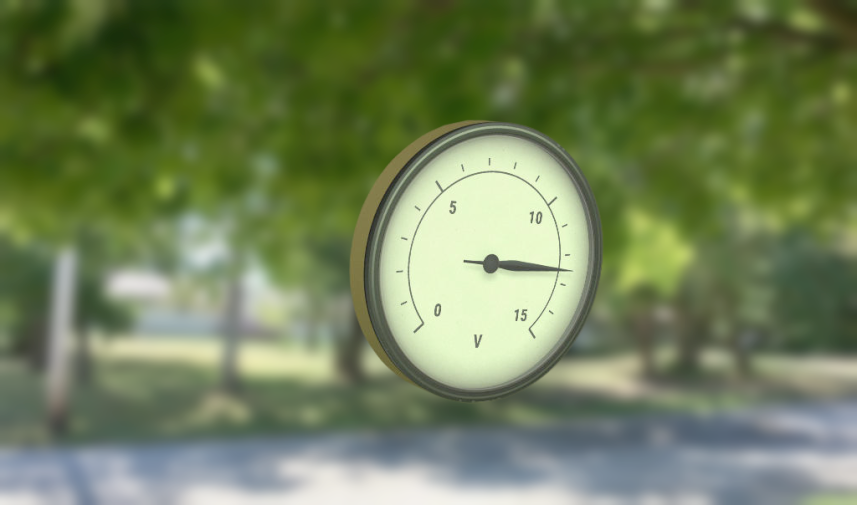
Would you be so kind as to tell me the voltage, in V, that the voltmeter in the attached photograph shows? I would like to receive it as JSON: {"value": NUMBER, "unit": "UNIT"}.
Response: {"value": 12.5, "unit": "V"}
